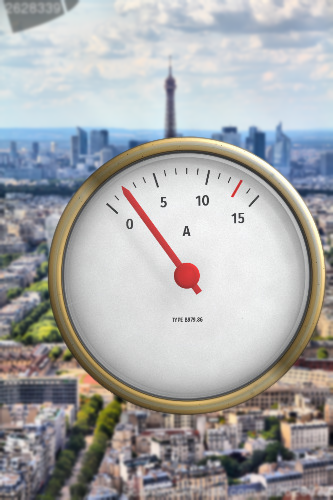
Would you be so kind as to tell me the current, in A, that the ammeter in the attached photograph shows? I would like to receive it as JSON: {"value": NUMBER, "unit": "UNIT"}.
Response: {"value": 2, "unit": "A"}
